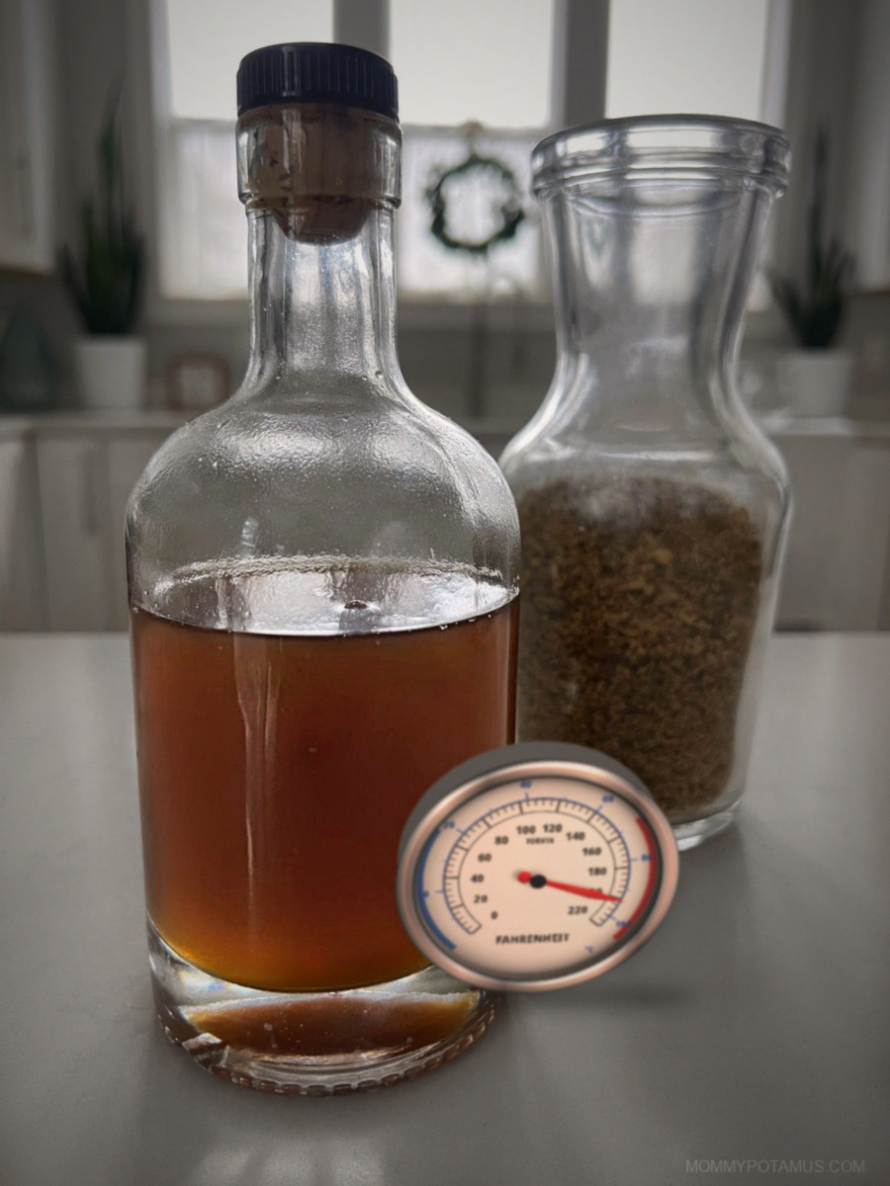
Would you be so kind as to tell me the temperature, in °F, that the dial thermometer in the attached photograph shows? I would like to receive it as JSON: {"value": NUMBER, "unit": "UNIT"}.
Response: {"value": 200, "unit": "°F"}
